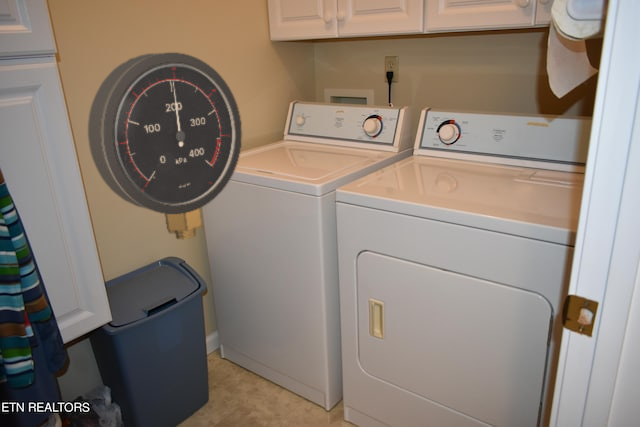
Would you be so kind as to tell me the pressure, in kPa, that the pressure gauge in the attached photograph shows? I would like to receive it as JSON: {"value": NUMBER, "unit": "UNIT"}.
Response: {"value": 200, "unit": "kPa"}
